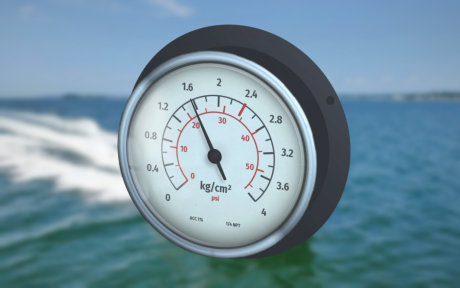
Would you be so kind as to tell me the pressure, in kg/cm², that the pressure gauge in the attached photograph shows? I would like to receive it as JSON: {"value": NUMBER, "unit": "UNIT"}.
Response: {"value": 1.6, "unit": "kg/cm²"}
